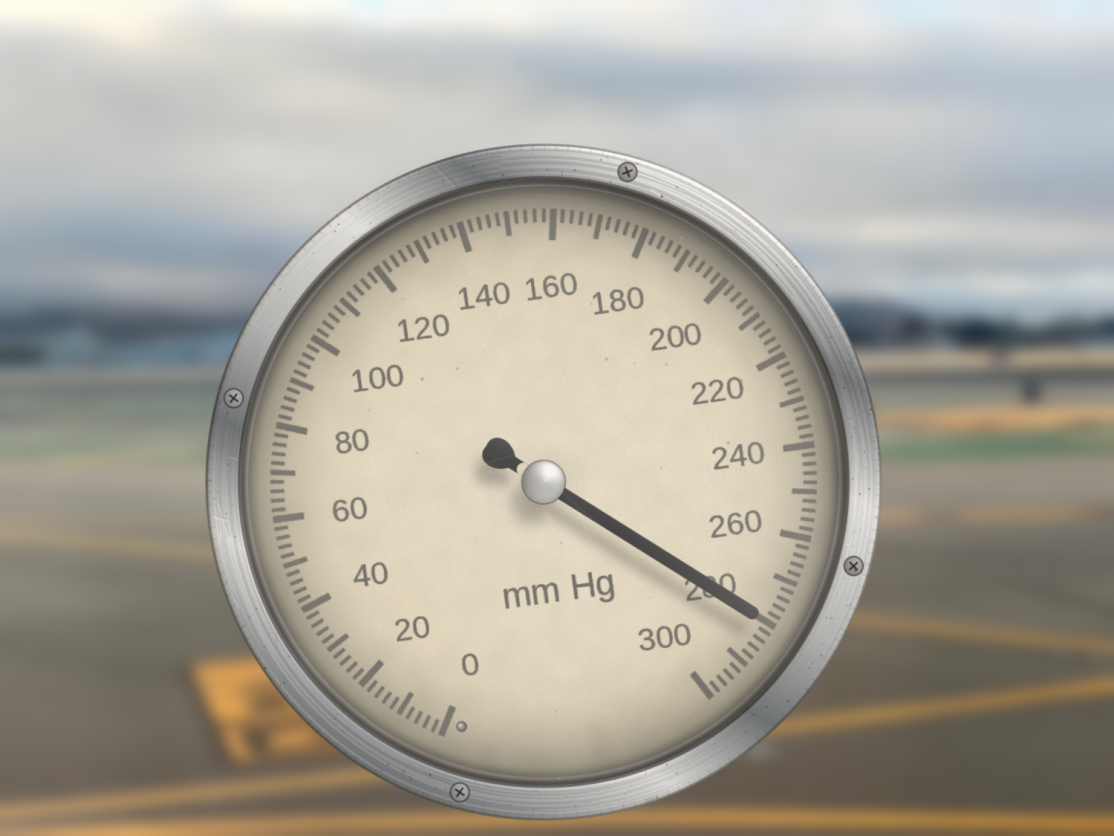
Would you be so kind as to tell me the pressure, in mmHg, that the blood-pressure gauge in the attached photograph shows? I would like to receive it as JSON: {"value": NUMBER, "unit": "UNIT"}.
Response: {"value": 280, "unit": "mmHg"}
